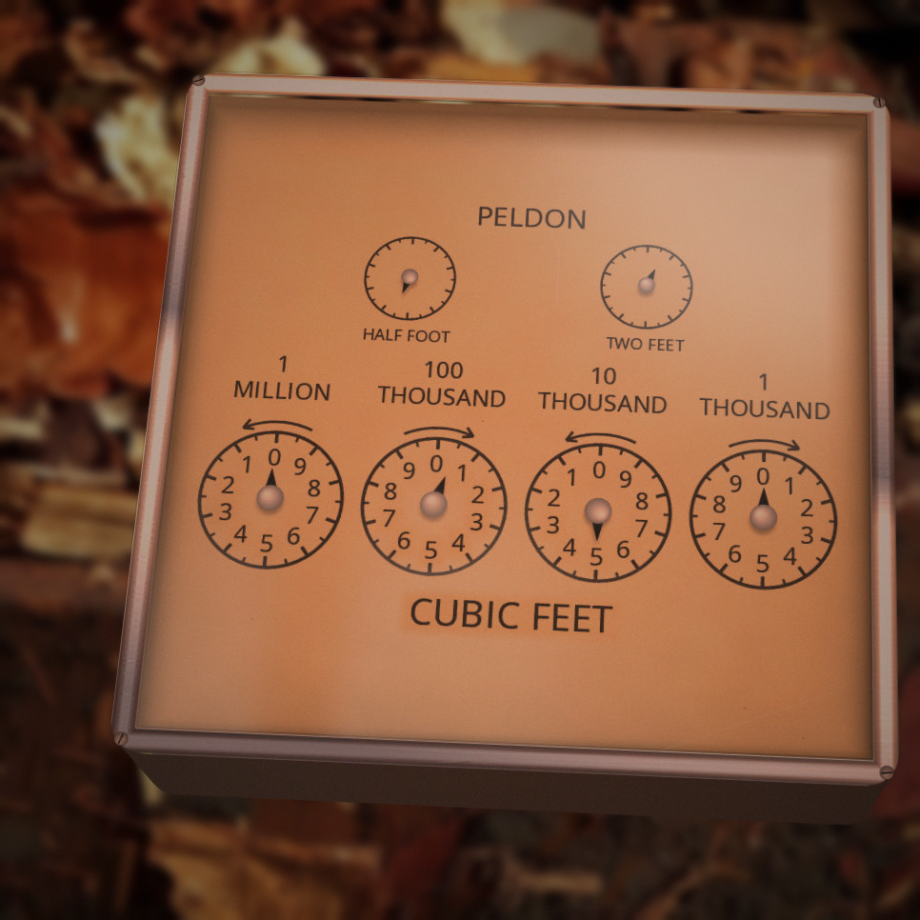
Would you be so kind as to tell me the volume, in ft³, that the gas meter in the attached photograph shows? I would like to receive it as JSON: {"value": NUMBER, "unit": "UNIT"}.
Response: {"value": 5000, "unit": "ft³"}
